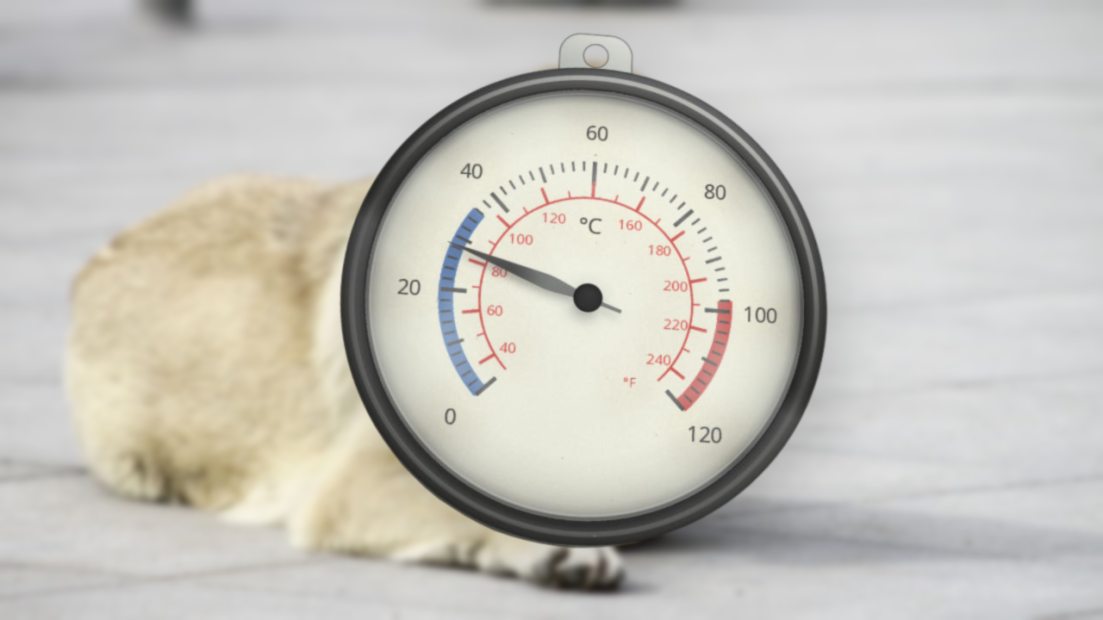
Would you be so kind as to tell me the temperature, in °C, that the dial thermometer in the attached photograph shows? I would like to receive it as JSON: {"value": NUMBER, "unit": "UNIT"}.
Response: {"value": 28, "unit": "°C"}
